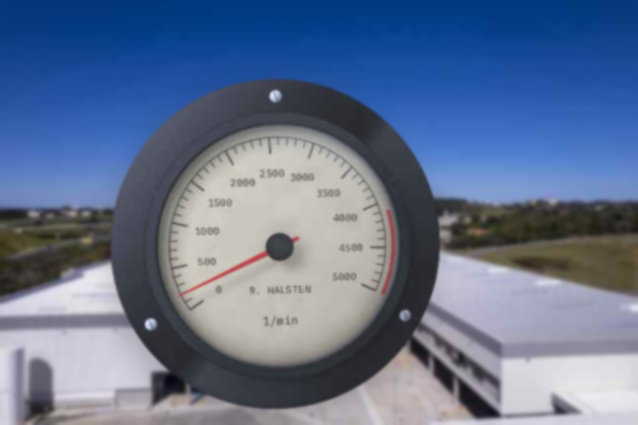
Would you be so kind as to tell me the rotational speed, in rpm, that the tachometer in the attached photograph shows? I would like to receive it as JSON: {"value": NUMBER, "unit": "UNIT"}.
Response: {"value": 200, "unit": "rpm"}
